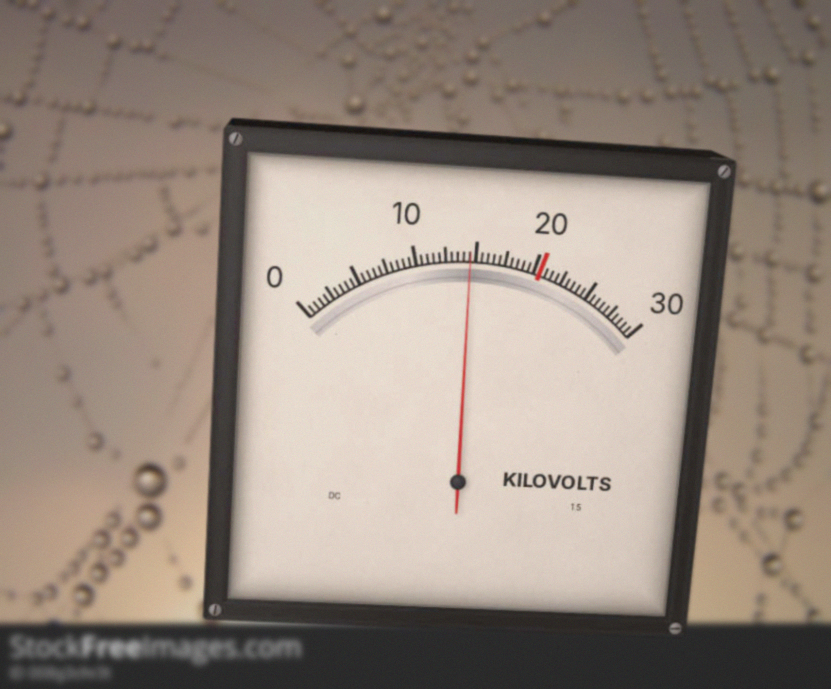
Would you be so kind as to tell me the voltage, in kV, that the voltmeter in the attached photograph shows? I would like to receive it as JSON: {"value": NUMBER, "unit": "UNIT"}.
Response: {"value": 14.5, "unit": "kV"}
